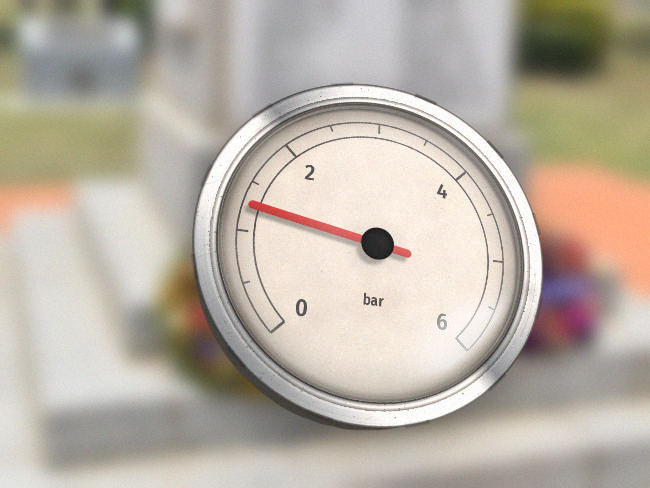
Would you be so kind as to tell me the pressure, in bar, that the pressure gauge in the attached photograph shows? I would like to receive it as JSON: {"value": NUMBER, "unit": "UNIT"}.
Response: {"value": 1.25, "unit": "bar"}
